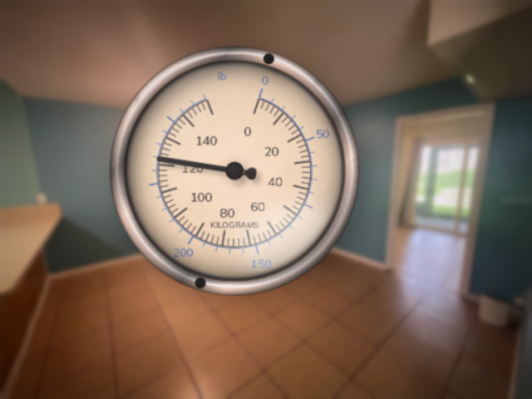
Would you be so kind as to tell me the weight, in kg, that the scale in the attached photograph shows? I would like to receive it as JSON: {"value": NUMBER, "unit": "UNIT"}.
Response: {"value": 122, "unit": "kg"}
